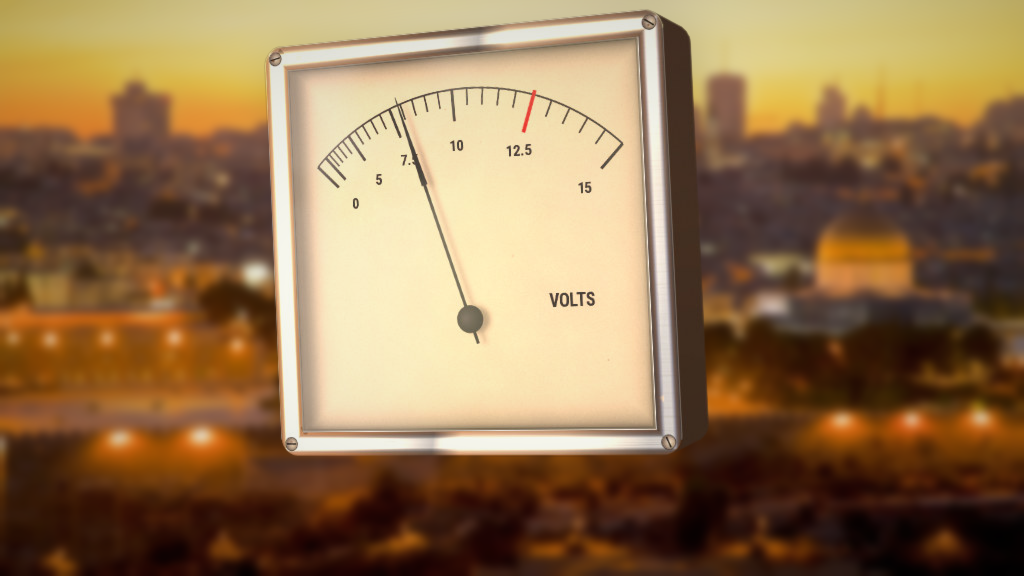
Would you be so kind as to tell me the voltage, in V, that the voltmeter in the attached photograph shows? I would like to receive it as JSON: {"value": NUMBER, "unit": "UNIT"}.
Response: {"value": 8, "unit": "V"}
